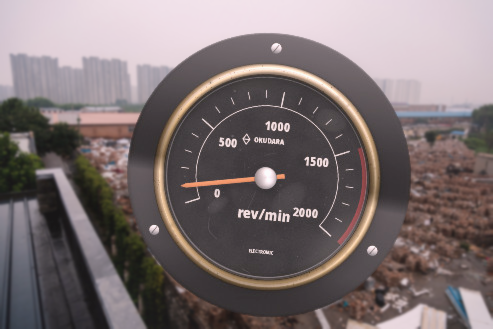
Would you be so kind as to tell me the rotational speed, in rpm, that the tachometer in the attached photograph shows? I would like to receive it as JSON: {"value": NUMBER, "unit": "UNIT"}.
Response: {"value": 100, "unit": "rpm"}
